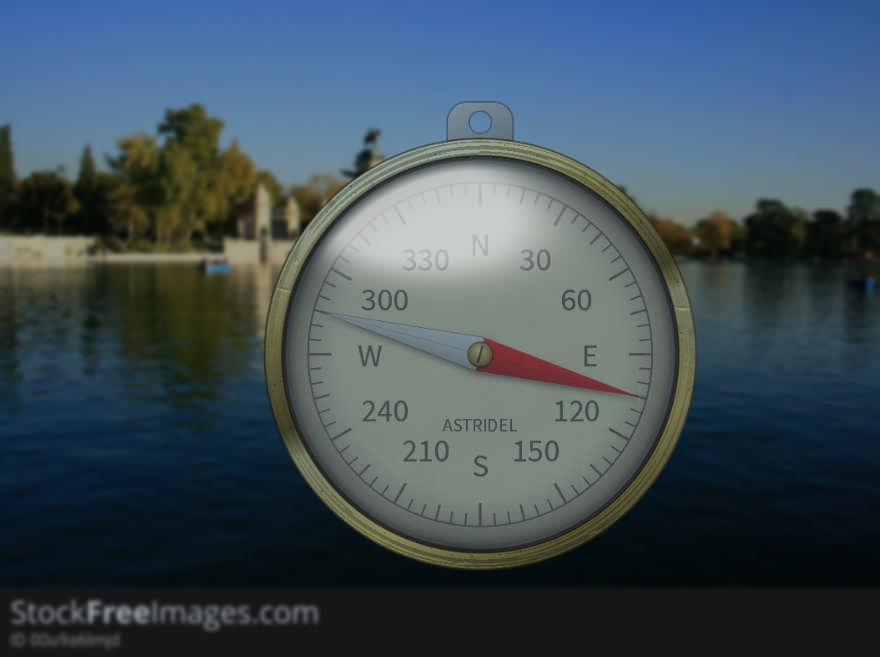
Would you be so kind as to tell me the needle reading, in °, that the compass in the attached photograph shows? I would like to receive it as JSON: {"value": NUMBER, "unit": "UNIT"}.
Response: {"value": 105, "unit": "°"}
